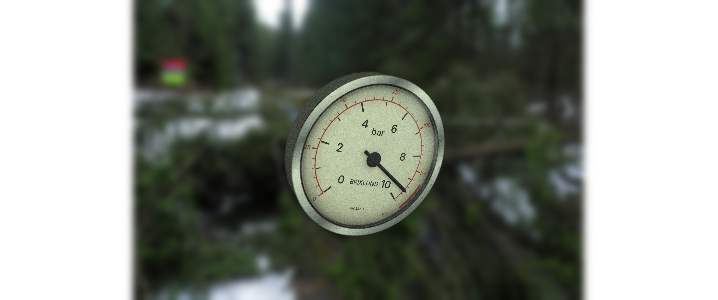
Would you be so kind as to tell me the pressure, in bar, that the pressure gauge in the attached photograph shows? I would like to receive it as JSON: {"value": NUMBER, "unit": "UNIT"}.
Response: {"value": 9.5, "unit": "bar"}
